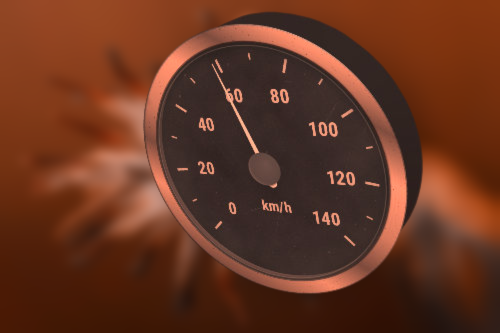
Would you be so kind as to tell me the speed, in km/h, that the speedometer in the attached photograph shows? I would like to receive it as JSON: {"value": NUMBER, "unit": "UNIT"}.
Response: {"value": 60, "unit": "km/h"}
